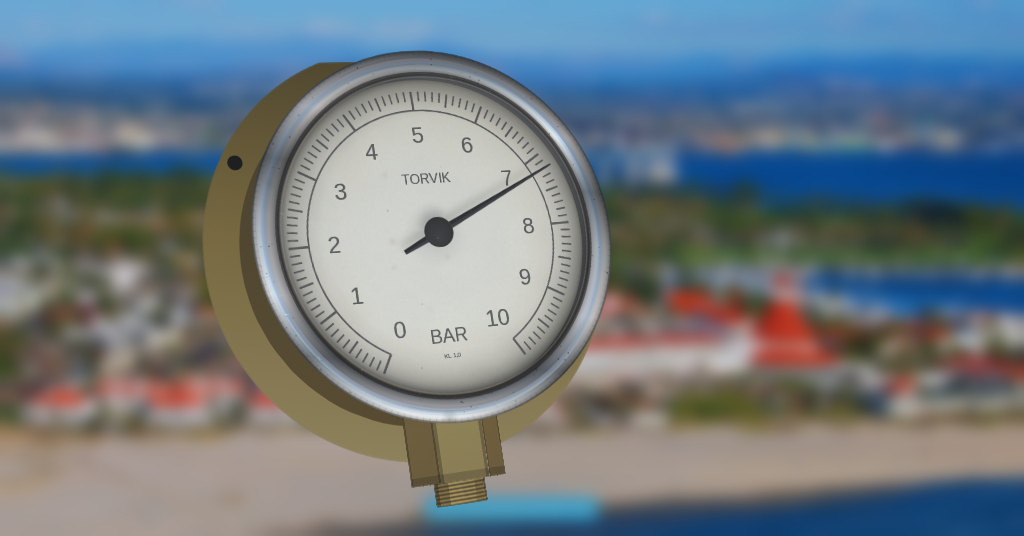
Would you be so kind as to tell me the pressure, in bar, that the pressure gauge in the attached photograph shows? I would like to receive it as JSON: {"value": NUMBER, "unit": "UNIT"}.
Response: {"value": 7.2, "unit": "bar"}
